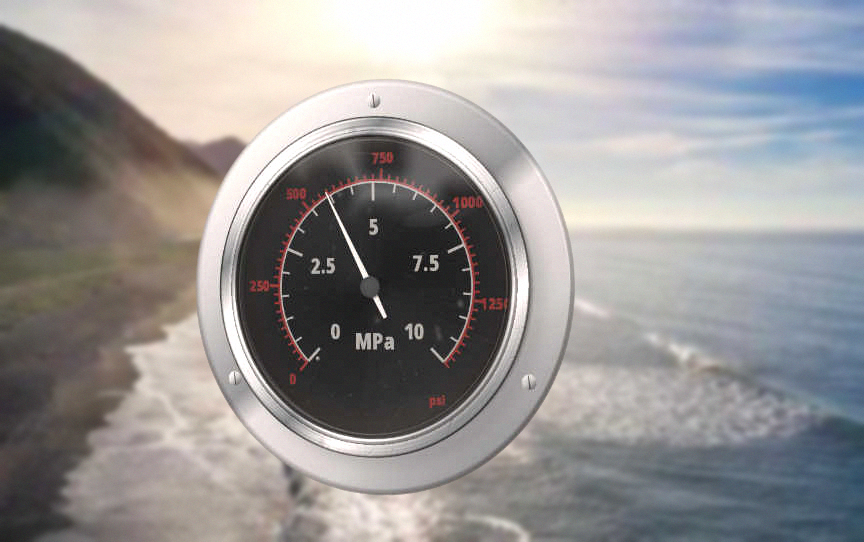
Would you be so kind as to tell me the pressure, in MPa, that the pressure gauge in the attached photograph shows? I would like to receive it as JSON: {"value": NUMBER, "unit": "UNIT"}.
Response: {"value": 4, "unit": "MPa"}
